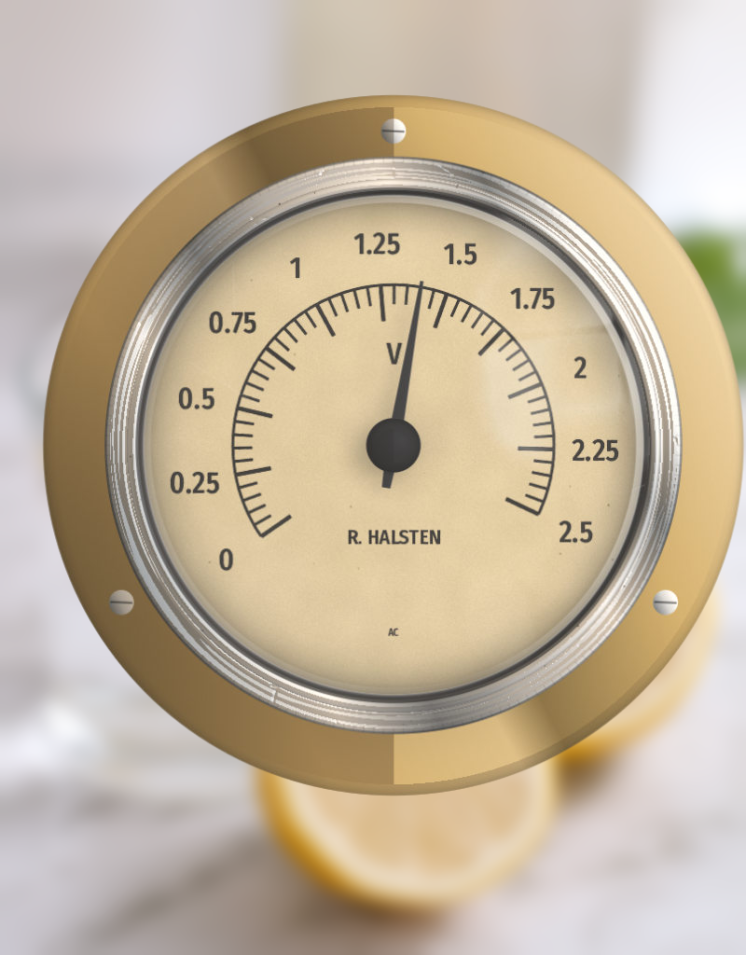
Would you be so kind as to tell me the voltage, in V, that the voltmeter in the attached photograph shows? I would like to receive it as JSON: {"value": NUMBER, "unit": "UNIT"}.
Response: {"value": 1.4, "unit": "V"}
